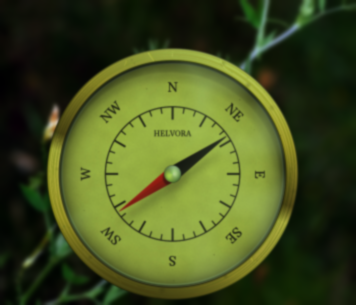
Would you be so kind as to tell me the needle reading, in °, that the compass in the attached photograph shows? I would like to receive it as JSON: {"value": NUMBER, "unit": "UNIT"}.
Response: {"value": 235, "unit": "°"}
